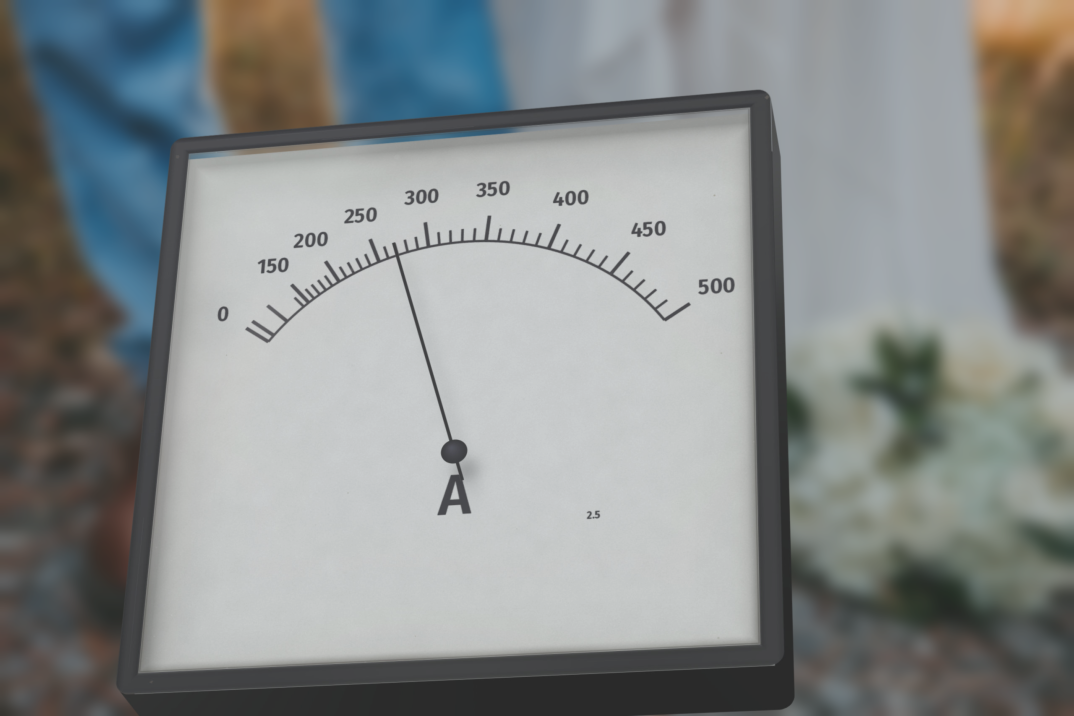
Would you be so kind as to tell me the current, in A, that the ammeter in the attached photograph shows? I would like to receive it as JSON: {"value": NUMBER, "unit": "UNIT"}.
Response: {"value": 270, "unit": "A"}
